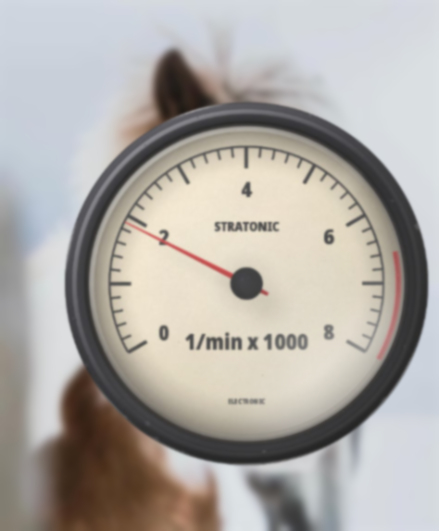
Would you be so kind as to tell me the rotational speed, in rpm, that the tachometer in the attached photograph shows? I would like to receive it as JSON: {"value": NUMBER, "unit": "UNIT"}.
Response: {"value": 1900, "unit": "rpm"}
